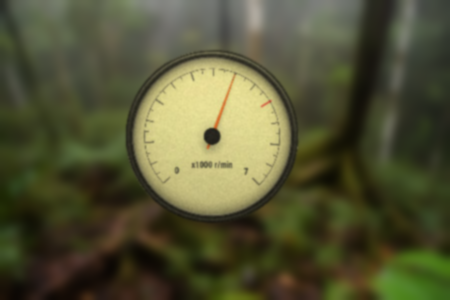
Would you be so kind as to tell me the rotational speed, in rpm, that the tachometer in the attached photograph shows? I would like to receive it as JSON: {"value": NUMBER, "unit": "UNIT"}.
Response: {"value": 4000, "unit": "rpm"}
